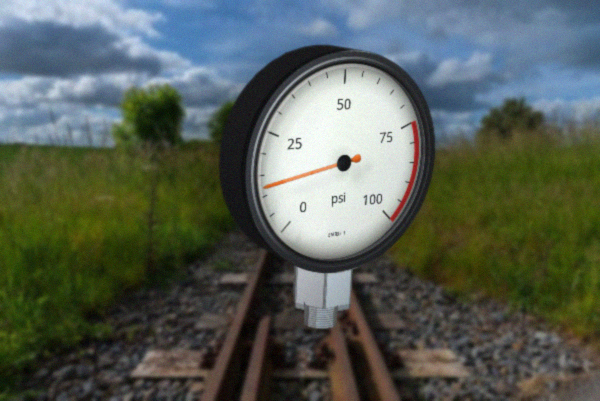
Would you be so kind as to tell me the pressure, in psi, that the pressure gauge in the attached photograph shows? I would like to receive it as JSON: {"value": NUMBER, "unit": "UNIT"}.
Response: {"value": 12.5, "unit": "psi"}
